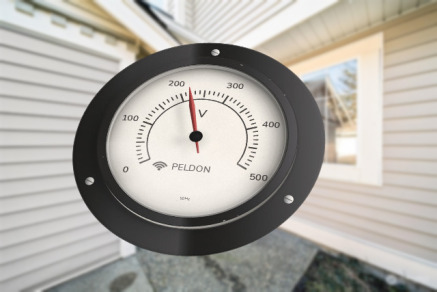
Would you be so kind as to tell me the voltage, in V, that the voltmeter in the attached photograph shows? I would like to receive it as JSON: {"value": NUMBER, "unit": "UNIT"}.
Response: {"value": 220, "unit": "V"}
